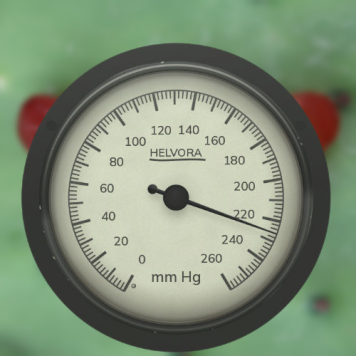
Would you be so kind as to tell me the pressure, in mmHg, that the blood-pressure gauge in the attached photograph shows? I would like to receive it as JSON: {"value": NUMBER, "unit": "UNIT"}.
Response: {"value": 226, "unit": "mmHg"}
